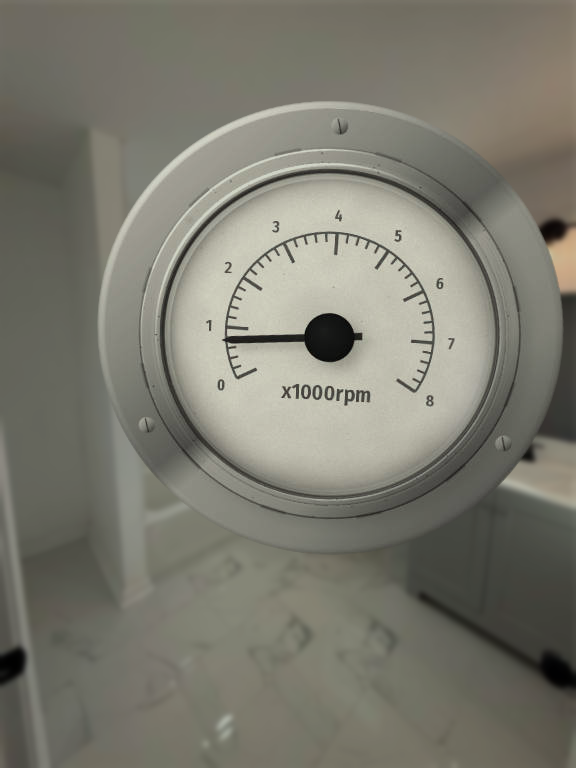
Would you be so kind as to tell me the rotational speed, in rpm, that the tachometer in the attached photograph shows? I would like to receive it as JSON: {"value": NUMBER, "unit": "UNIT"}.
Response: {"value": 800, "unit": "rpm"}
